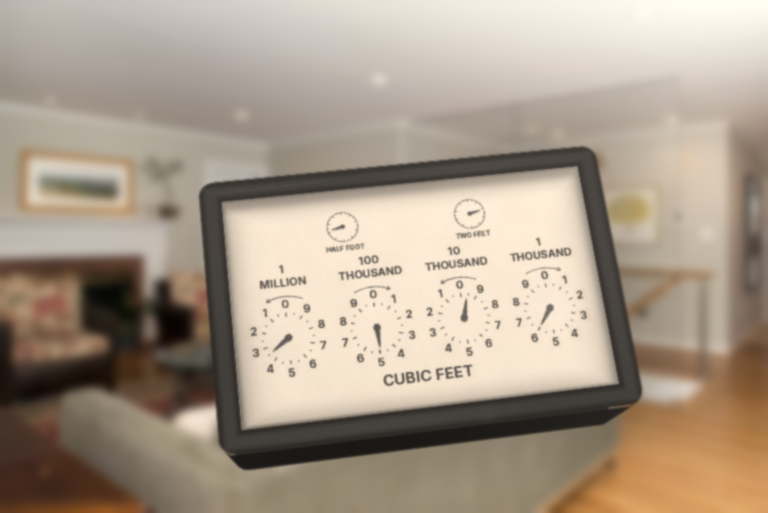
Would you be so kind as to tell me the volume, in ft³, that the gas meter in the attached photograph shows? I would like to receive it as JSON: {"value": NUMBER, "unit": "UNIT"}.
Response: {"value": 349600, "unit": "ft³"}
